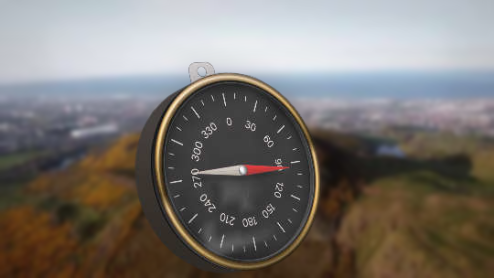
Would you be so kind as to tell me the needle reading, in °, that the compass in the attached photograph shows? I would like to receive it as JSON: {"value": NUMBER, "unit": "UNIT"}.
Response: {"value": 95, "unit": "°"}
